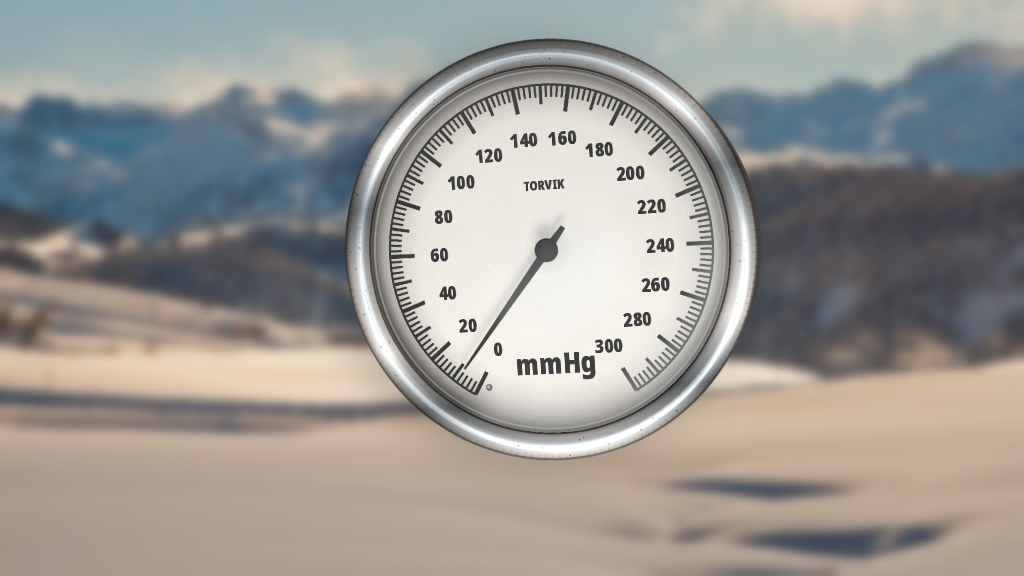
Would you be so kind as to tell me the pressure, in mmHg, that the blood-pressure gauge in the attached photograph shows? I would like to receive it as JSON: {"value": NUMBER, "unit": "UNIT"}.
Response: {"value": 8, "unit": "mmHg"}
